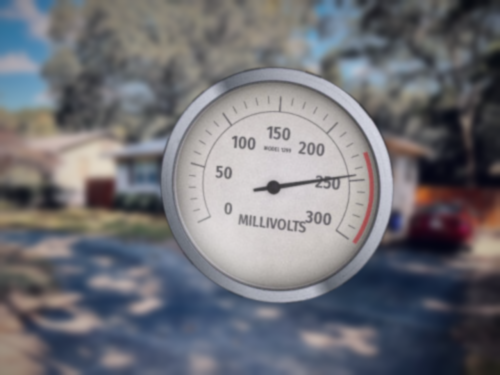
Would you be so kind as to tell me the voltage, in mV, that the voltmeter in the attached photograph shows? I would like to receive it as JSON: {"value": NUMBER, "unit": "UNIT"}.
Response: {"value": 245, "unit": "mV"}
